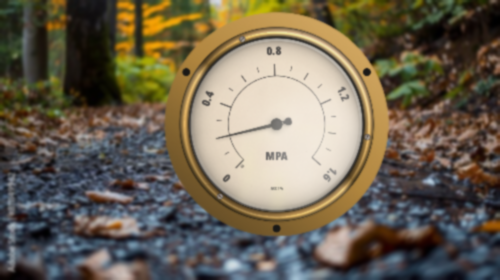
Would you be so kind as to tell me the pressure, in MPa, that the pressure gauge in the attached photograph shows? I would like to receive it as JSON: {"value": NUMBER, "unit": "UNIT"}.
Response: {"value": 0.2, "unit": "MPa"}
